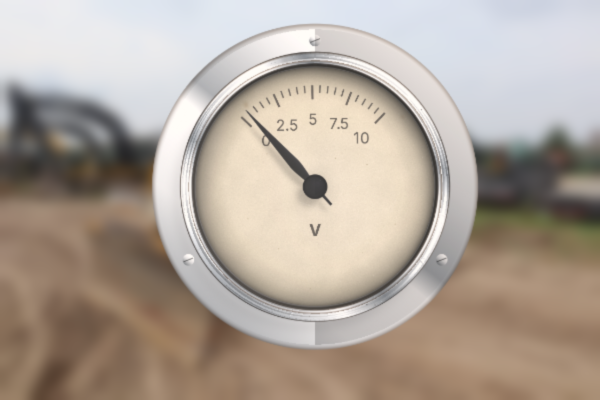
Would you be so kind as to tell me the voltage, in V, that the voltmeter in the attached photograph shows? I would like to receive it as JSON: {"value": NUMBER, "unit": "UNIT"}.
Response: {"value": 0.5, "unit": "V"}
